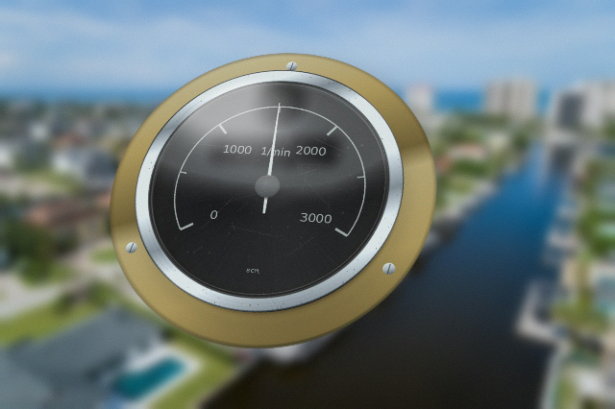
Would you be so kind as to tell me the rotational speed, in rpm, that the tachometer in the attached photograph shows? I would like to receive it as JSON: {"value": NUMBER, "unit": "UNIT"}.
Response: {"value": 1500, "unit": "rpm"}
